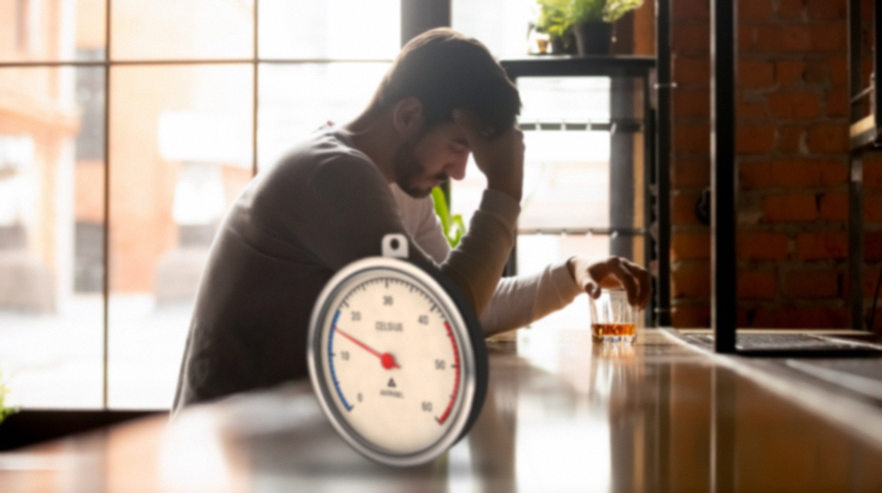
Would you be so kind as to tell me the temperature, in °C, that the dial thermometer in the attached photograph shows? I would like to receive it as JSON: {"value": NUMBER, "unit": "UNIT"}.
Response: {"value": 15, "unit": "°C"}
